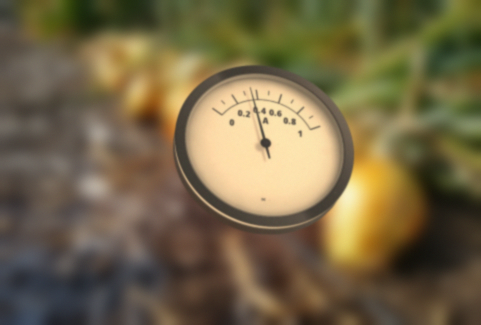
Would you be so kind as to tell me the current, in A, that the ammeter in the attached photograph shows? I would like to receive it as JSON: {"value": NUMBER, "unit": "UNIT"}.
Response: {"value": 0.35, "unit": "A"}
